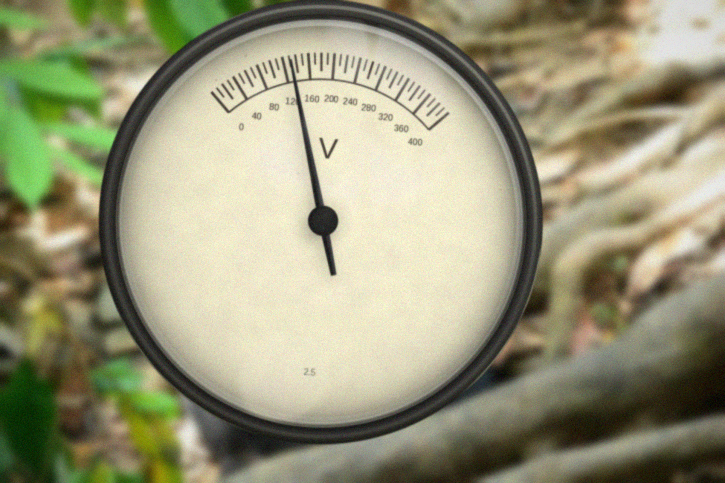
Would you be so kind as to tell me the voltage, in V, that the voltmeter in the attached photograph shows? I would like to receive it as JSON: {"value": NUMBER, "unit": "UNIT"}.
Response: {"value": 130, "unit": "V"}
